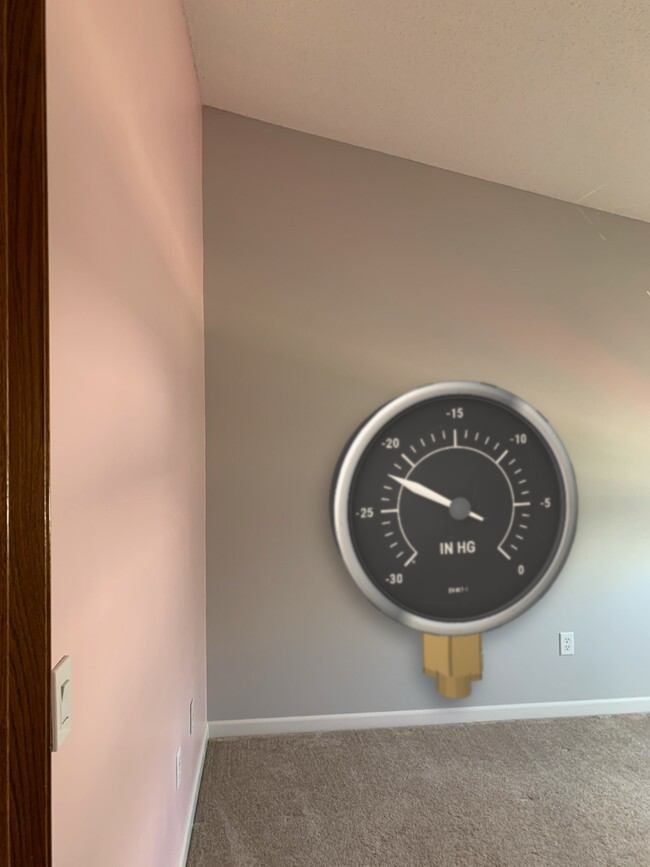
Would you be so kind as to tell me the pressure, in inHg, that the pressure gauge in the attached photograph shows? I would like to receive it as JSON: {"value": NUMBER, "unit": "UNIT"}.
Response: {"value": -22, "unit": "inHg"}
